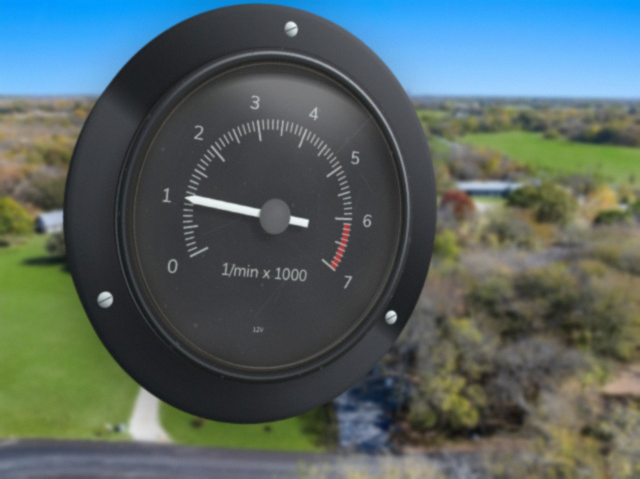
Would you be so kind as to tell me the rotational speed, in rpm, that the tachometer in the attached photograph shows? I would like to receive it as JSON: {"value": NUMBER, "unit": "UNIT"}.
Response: {"value": 1000, "unit": "rpm"}
